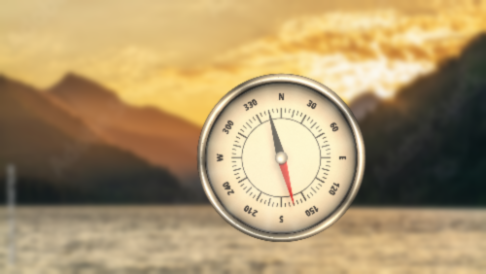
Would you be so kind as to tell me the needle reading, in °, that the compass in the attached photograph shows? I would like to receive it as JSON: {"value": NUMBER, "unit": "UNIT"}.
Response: {"value": 165, "unit": "°"}
